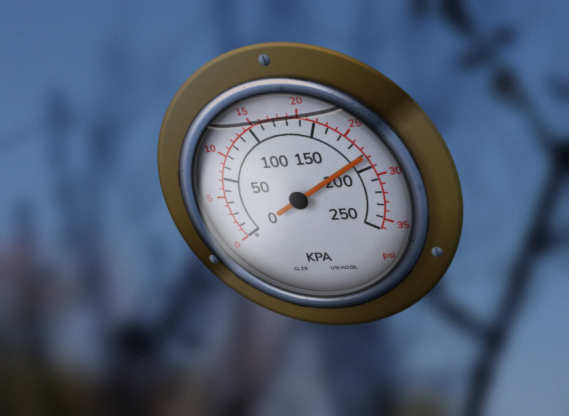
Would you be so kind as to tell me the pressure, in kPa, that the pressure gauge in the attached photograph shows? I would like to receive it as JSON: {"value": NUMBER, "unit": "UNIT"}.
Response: {"value": 190, "unit": "kPa"}
